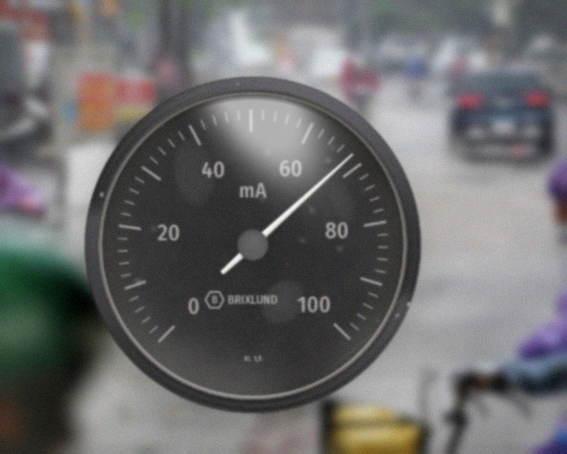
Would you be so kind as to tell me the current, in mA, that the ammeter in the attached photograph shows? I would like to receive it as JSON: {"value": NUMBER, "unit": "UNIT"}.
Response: {"value": 68, "unit": "mA"}
